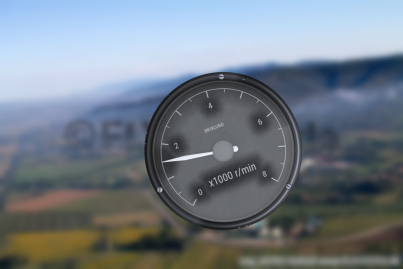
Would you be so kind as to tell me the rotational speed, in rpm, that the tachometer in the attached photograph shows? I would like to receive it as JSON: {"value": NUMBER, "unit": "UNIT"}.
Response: {"value": 1500, "unit": "rpm"}
